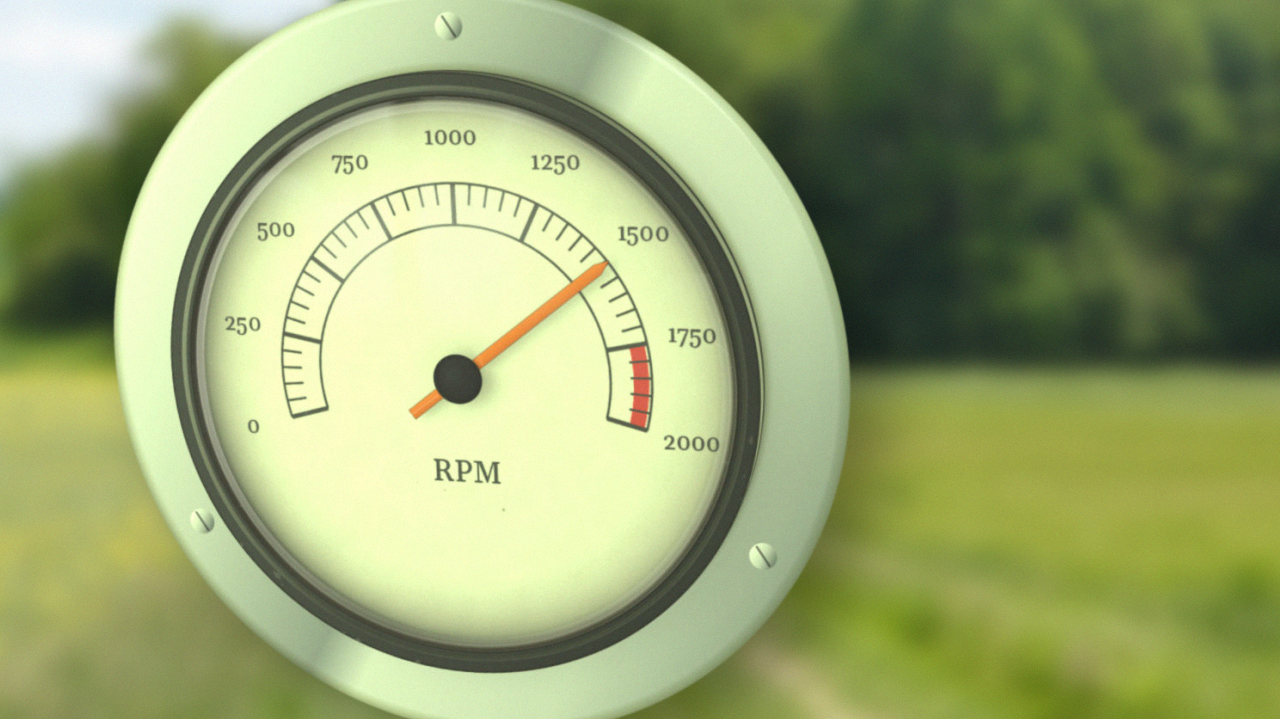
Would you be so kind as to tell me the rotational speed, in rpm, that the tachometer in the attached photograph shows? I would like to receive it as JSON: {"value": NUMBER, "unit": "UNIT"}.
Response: {"value": 1500, "unit": "rpm"}
